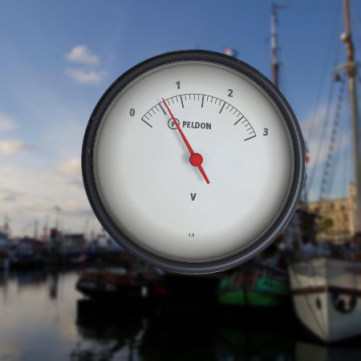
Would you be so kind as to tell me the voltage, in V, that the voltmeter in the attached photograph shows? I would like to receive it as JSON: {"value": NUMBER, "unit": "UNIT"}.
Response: {"value": 0.6, "unit": "V"}
